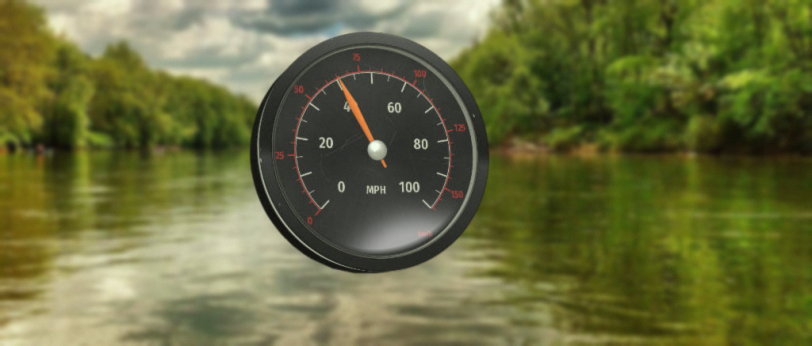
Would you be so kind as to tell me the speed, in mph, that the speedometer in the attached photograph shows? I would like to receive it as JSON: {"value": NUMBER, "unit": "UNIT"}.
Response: {"value": 40, "unit": "mph"}
